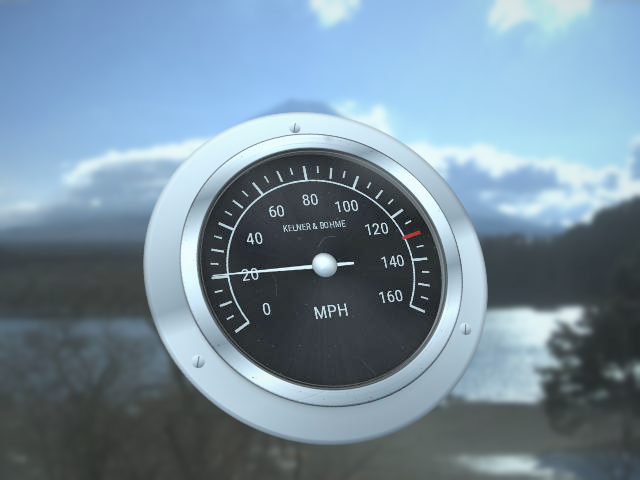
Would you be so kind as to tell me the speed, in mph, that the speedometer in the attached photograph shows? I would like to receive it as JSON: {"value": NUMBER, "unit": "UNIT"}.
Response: {"value": 20, "unit": "mph"}
